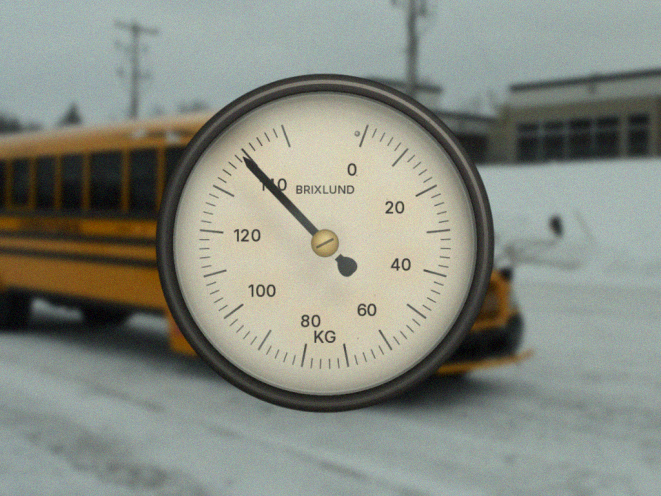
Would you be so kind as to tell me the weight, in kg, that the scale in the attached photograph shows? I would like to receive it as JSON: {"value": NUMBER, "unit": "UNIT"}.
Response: {"value": 139, "unit": "kg"}
